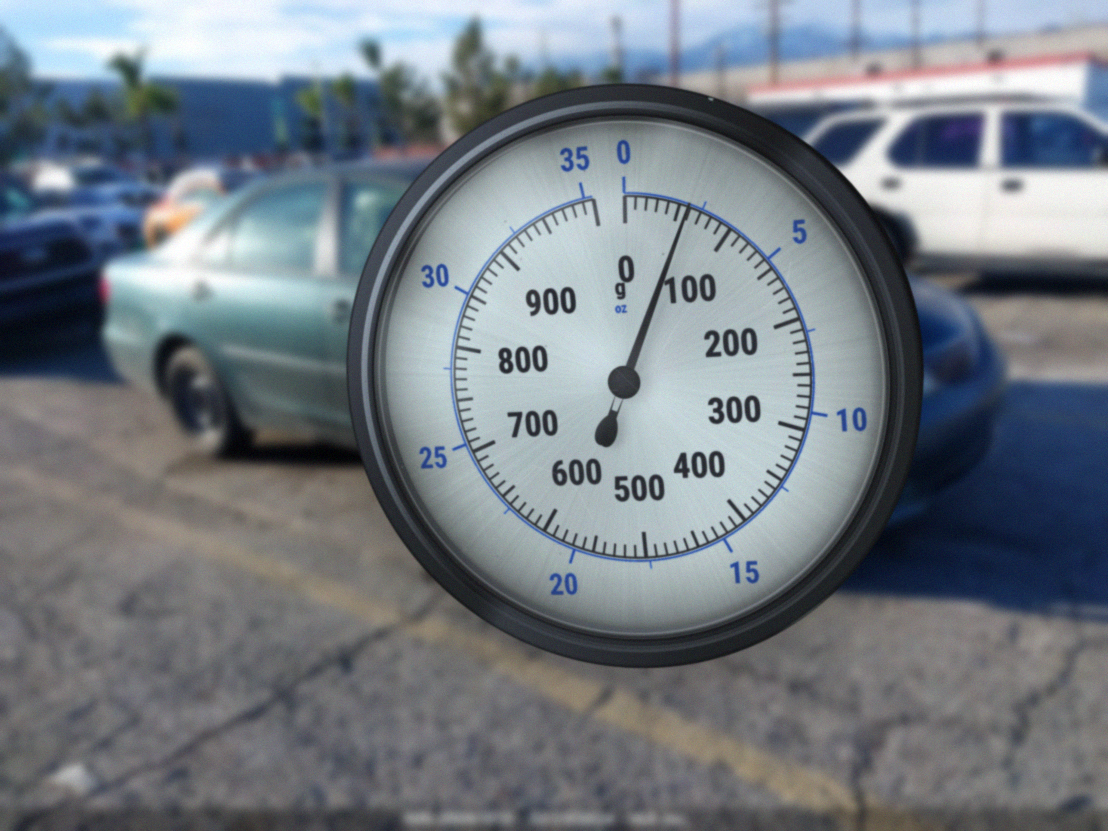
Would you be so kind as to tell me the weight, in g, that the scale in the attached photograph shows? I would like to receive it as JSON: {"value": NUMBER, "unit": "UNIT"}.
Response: {"value": 60, "unit": "g"}
